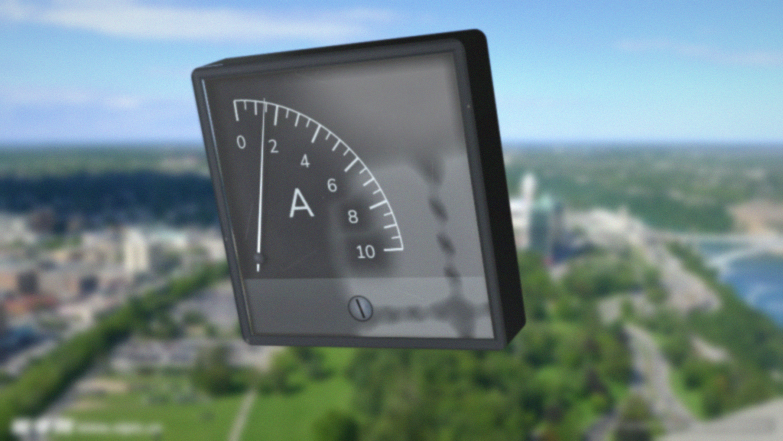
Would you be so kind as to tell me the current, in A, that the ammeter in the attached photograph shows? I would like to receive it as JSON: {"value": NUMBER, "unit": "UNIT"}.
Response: {"value": 1.5, "unit": "A"}
